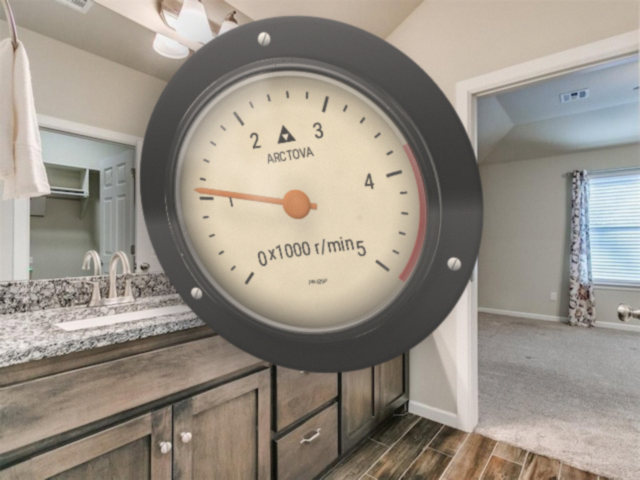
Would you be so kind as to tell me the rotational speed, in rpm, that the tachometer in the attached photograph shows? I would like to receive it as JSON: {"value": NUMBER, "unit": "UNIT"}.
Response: {"value": 1100, "unit": "rpm"}
